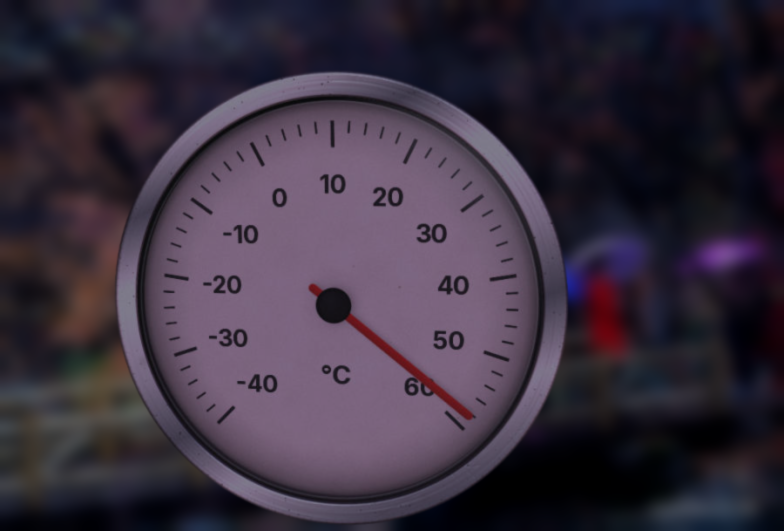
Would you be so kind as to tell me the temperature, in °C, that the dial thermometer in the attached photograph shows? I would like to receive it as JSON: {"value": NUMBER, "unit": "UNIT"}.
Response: {"value": 58, "unit": "°C"}
